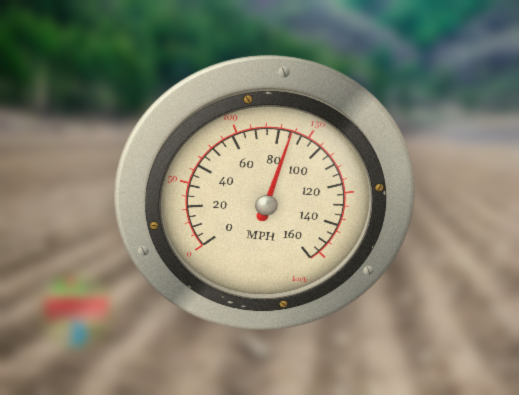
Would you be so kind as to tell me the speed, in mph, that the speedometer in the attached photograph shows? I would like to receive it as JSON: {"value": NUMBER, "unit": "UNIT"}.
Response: {"value": 85, "unit": "mph"}
